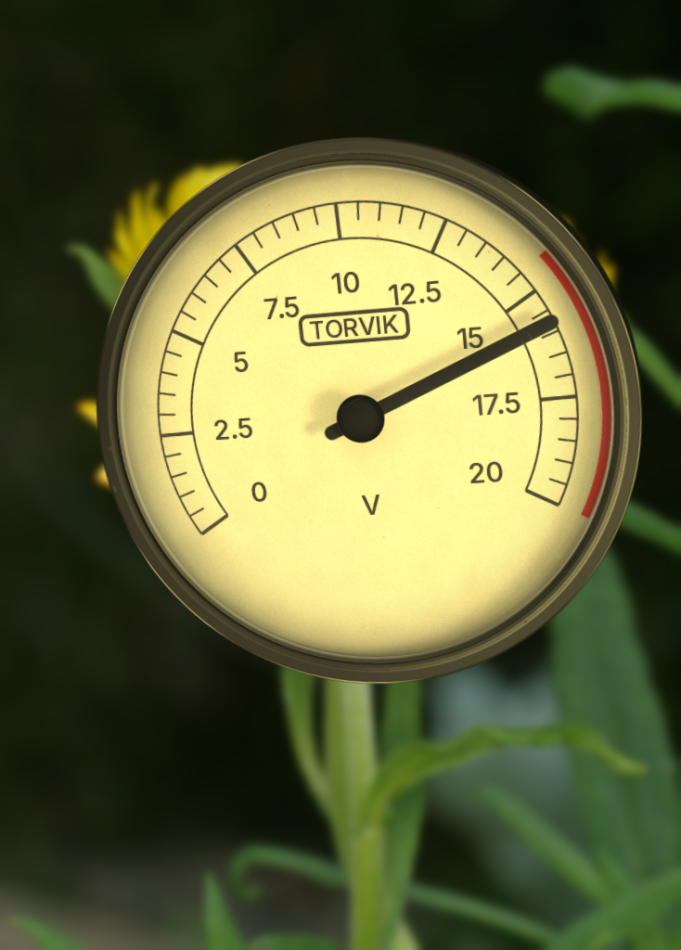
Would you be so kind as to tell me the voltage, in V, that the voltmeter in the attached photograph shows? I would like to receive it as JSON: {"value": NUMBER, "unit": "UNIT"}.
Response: {"value": 15.75, "unit": "V"}
